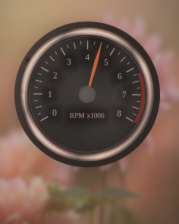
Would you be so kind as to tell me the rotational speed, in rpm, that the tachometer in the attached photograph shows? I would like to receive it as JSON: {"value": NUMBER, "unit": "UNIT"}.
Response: {"value": 4500, "unit": "rpm"}
